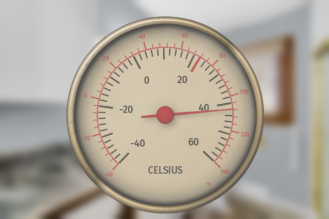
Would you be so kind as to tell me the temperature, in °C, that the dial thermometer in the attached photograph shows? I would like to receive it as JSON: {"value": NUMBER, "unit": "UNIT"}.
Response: {"value": 42, "unit": "°C"}
